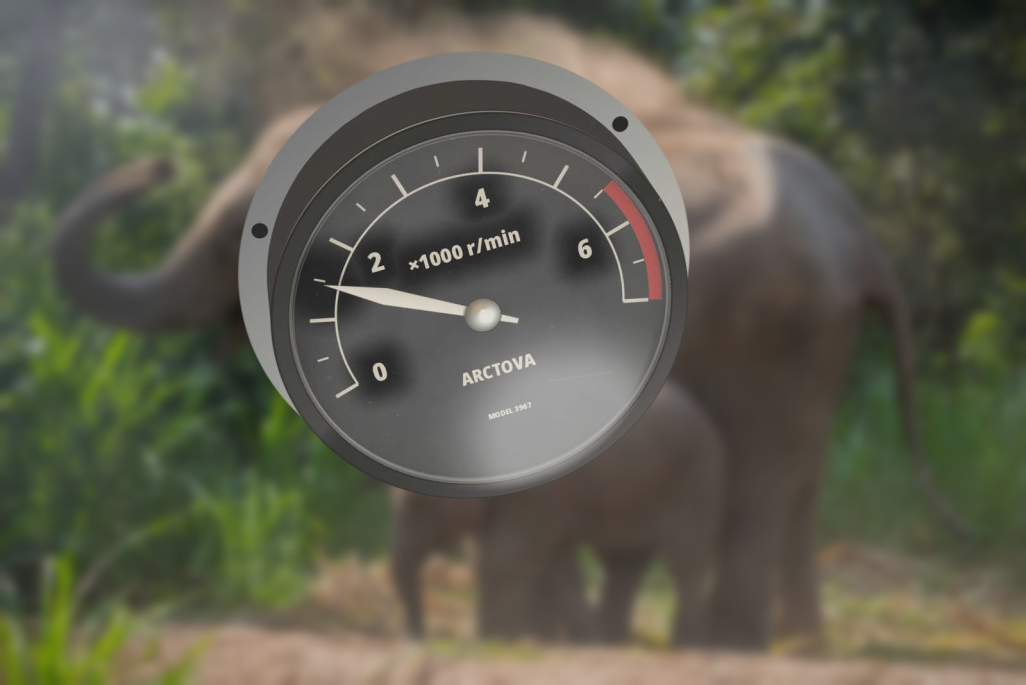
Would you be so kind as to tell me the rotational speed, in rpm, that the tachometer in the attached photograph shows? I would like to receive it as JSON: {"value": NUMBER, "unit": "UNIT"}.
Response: {"value": 1500, "unit": "rpm"}
